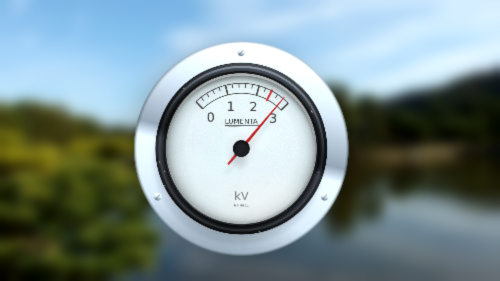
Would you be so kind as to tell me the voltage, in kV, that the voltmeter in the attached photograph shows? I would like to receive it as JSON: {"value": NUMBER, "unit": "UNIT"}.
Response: {"value": 2.8, "unit": "kV"}
